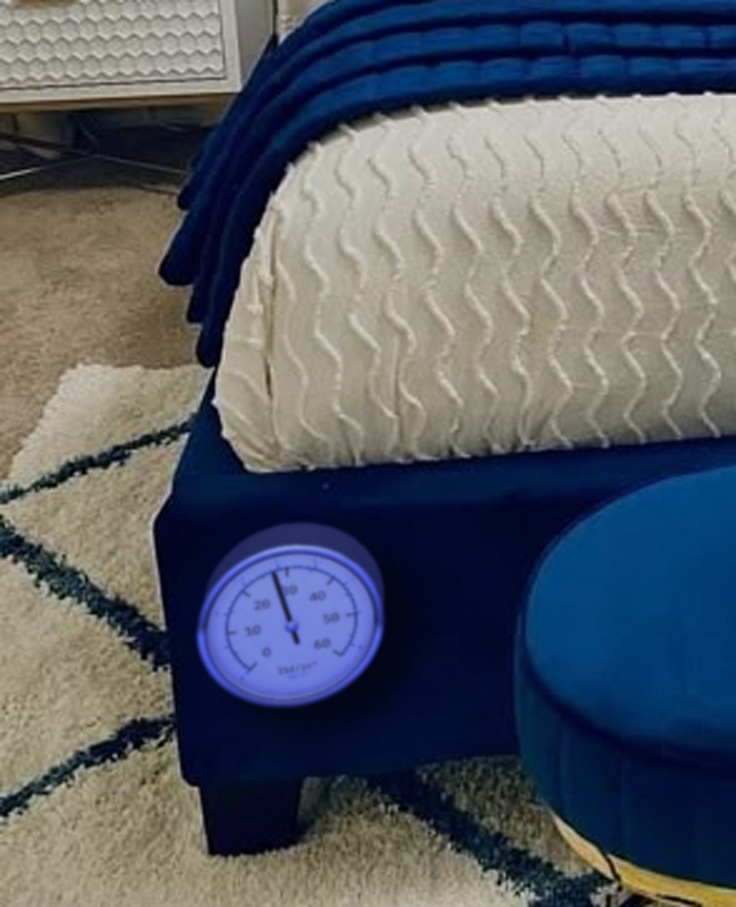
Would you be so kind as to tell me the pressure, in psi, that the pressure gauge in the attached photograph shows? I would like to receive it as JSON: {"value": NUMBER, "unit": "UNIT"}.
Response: {"value": 27.5, "unit": "psi"}
